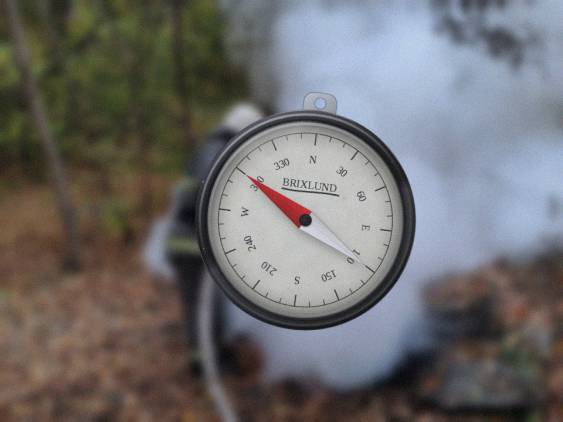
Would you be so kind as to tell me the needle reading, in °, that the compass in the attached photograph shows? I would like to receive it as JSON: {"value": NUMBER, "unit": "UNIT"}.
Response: {"value": 300, "unit": "°"}
